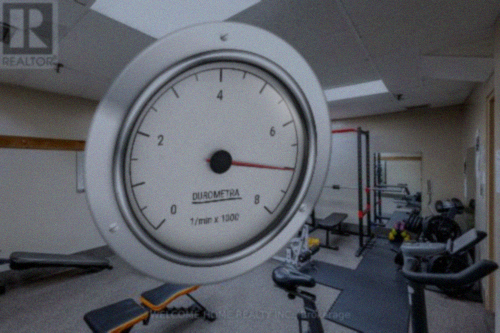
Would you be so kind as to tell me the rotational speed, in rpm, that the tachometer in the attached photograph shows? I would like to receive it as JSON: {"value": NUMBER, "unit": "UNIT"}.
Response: {"value": 7000, "unit": "rpm"}
